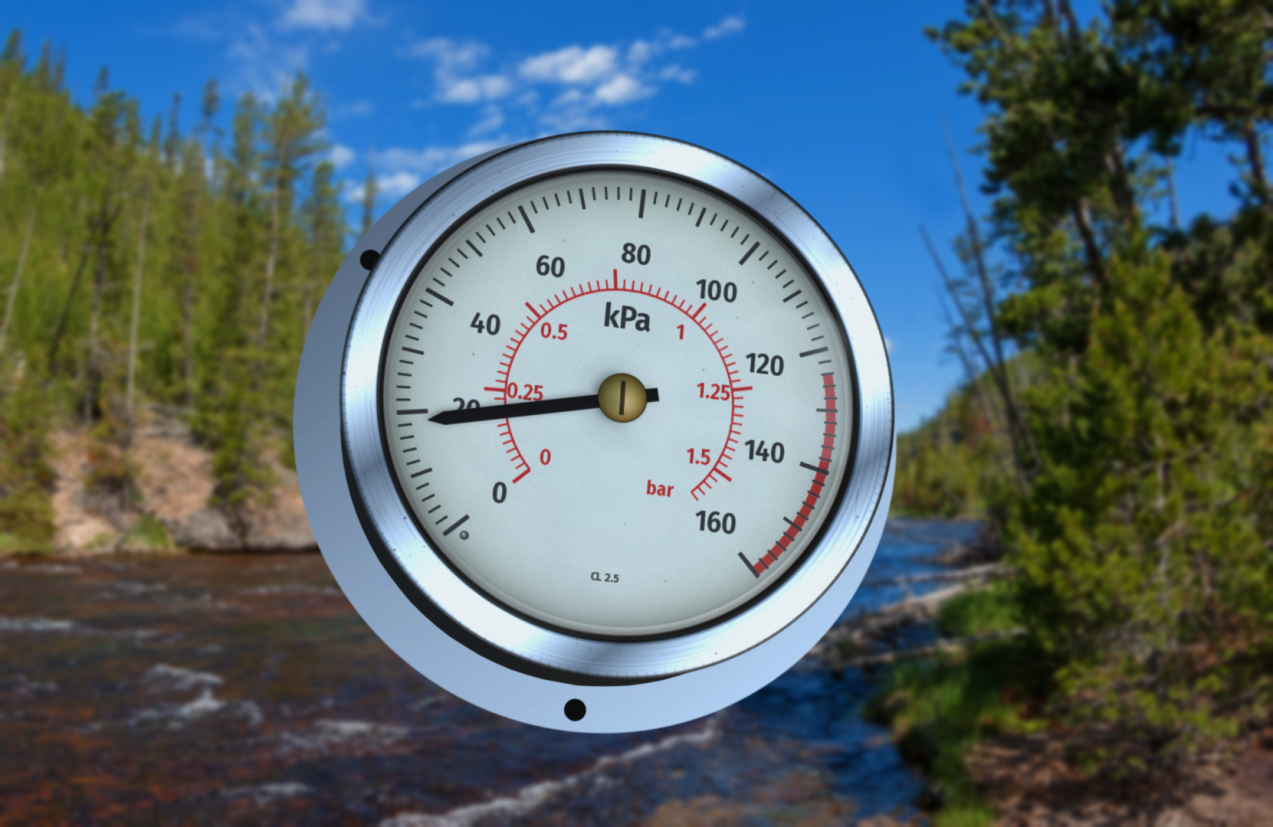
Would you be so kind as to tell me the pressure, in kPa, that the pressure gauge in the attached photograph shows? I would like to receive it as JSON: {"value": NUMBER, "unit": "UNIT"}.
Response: {"value": 18, "unit": "kPa"}
